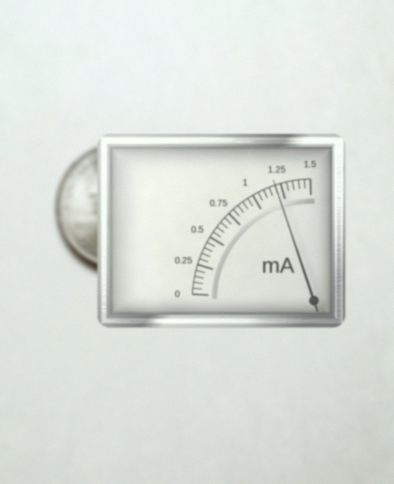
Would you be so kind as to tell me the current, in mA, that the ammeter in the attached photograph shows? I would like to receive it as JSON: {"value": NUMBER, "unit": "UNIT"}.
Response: {"value": 1.2, "unit": "mA"}
